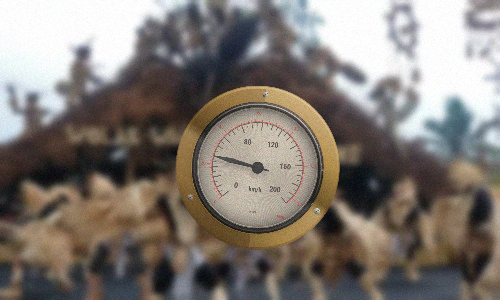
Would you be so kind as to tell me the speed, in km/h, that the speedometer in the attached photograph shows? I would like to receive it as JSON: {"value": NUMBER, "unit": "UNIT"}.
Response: {"value": 40, "unit": "km/h"}
